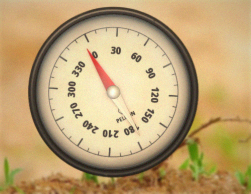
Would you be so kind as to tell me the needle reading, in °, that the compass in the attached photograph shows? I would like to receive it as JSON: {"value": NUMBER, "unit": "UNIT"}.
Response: {"value": 355, "unit": "°"}
